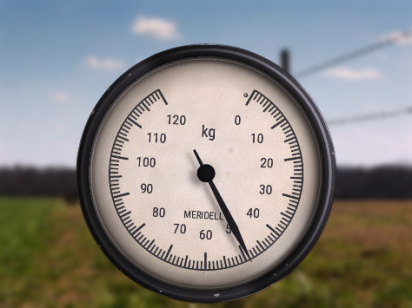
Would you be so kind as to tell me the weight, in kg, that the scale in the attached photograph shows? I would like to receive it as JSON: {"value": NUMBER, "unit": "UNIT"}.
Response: {"value": 49, "unit": "kg"}
